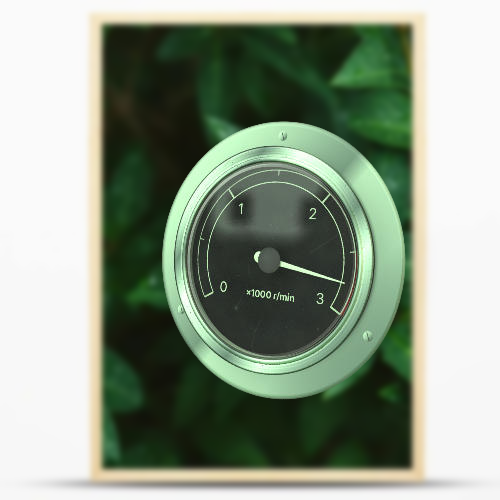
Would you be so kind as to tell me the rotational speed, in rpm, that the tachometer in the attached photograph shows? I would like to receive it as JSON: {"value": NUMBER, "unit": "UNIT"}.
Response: {"value": 2750, "unit": "rpm"}
